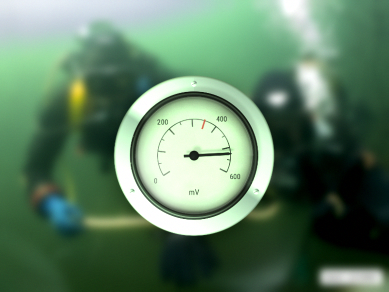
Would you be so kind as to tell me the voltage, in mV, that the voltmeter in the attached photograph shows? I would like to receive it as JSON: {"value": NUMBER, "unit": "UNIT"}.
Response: {"value": 525, "unit": "mV"}
